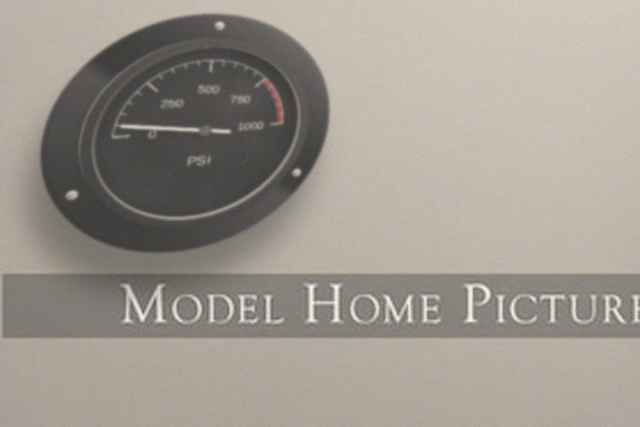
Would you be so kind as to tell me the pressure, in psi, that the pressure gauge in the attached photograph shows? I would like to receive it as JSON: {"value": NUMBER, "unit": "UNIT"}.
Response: {"value": 50, "unit": "psi"}
